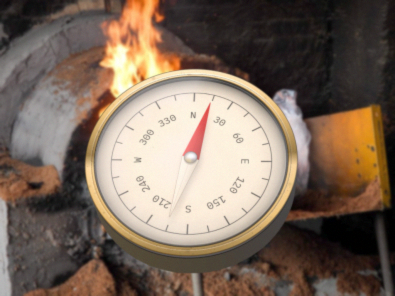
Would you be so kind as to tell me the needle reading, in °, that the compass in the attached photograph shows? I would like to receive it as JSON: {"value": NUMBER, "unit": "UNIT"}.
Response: {"value": 15, "unit": "°"}
